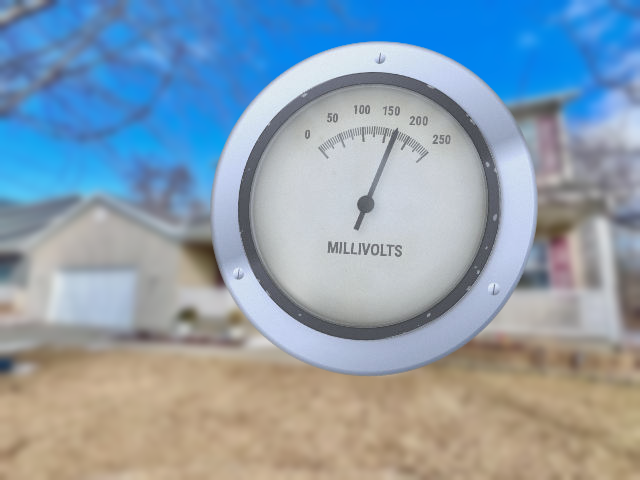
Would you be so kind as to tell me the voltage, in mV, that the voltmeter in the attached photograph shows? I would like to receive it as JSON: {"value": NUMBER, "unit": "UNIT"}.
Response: {"value": 175, "unit": "mV"}
